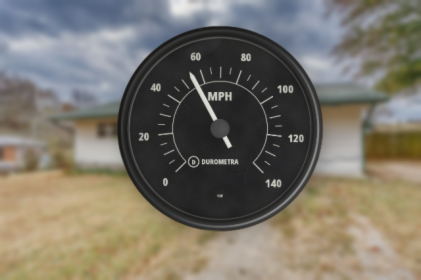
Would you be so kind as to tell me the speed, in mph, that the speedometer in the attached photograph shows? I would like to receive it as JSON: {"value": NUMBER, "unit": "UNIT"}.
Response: {"value": 55, "unit": "mph"}
